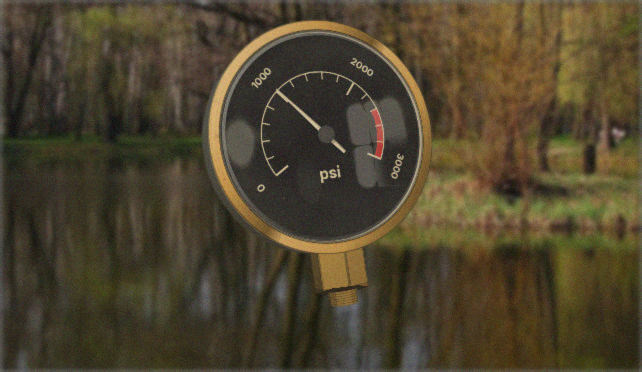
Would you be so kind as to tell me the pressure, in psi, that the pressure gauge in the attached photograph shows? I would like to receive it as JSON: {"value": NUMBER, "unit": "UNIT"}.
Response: {"value": 1000, "unit": "psi"}
